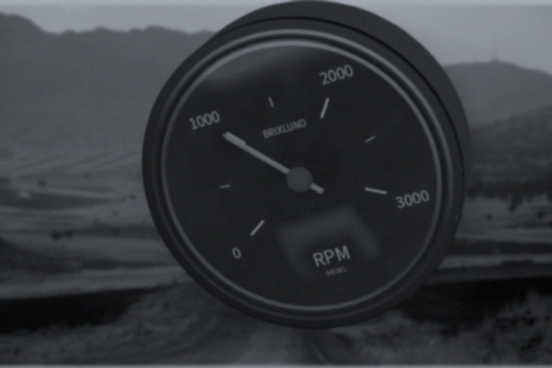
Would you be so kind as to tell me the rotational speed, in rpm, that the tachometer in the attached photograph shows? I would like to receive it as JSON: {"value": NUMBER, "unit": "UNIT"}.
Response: {"value": 1000, "unit": "rpm"}
